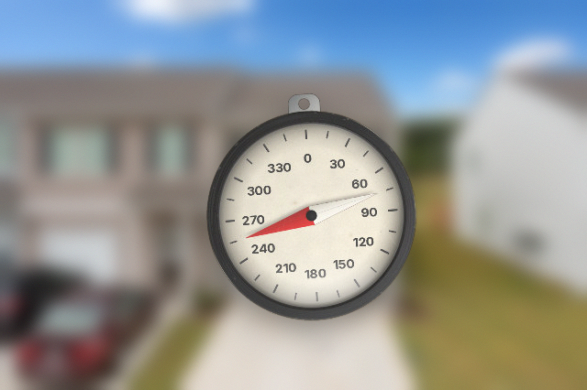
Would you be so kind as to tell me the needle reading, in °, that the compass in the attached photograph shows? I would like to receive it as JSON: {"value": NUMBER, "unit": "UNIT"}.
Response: {"value": 255, "unit": "°"}
